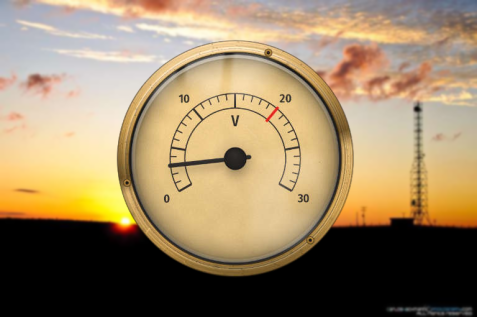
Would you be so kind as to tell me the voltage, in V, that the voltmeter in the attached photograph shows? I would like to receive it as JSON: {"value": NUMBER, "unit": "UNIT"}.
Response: {"value": 3, "unit": "V"}
